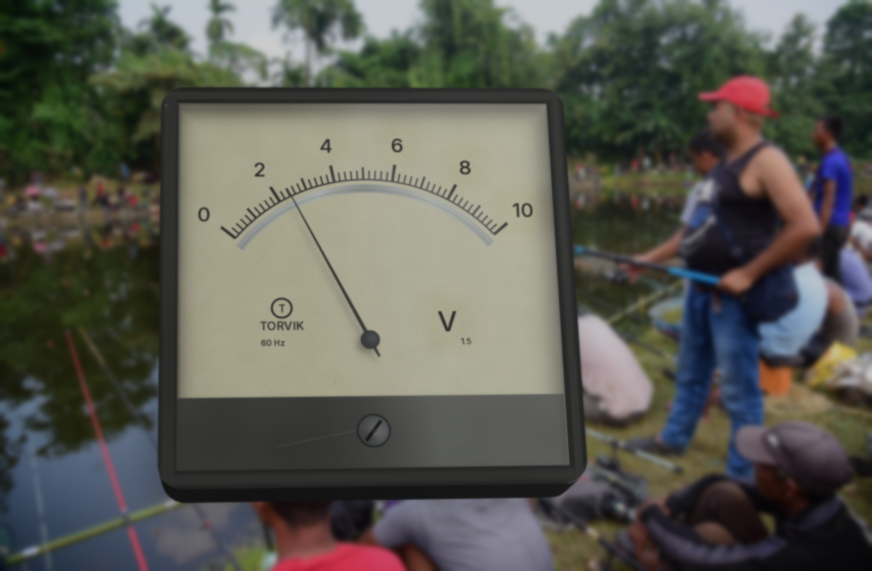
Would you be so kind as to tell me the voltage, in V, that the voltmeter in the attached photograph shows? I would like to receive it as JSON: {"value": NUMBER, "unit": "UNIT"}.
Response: {"value": 2.4, "unit": "V"}
